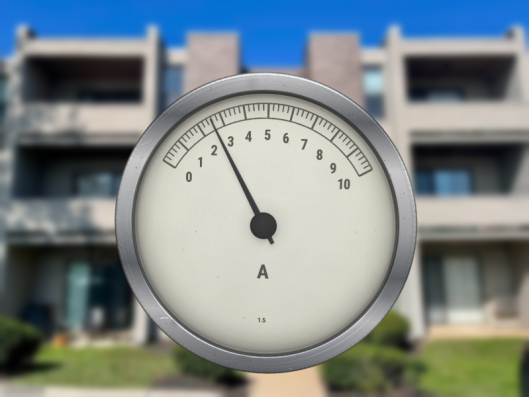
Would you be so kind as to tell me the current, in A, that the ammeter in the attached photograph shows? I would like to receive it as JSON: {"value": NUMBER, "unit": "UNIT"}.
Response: {"value": 2.6, "unit": "A"}
